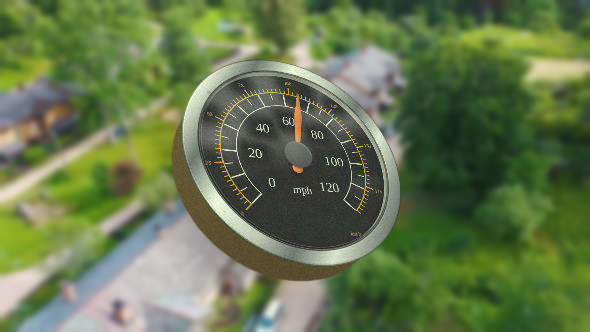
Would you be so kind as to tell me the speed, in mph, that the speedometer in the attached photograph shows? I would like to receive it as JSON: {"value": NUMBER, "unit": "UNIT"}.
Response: {"value": 65, "unit": "mph"}
